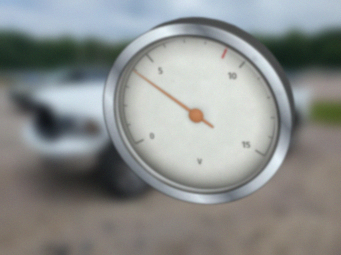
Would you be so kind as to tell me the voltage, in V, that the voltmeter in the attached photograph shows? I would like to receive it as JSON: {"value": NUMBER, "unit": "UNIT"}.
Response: {"value": 4, "unit": "V"}
